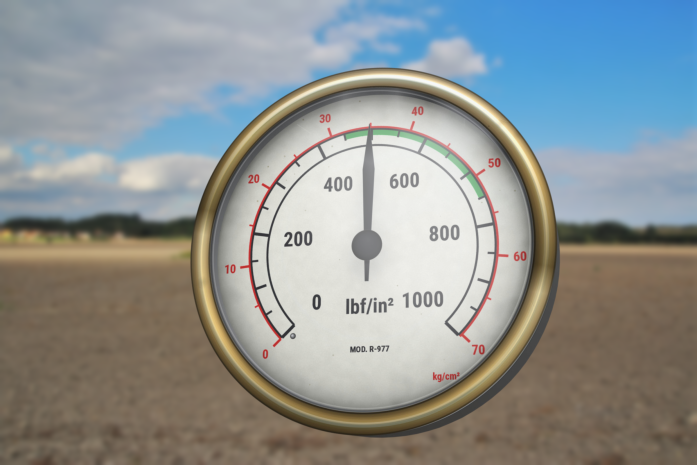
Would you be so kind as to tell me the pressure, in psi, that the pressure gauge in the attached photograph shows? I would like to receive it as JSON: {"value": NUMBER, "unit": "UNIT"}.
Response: {"value": 500, "unit": "psi"}
